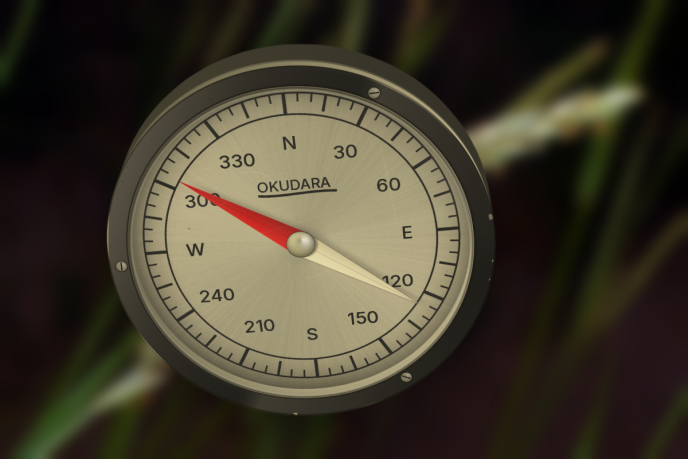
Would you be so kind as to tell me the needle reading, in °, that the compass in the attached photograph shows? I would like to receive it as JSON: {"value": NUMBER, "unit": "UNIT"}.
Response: {"value": 305, "unit": "°"}
